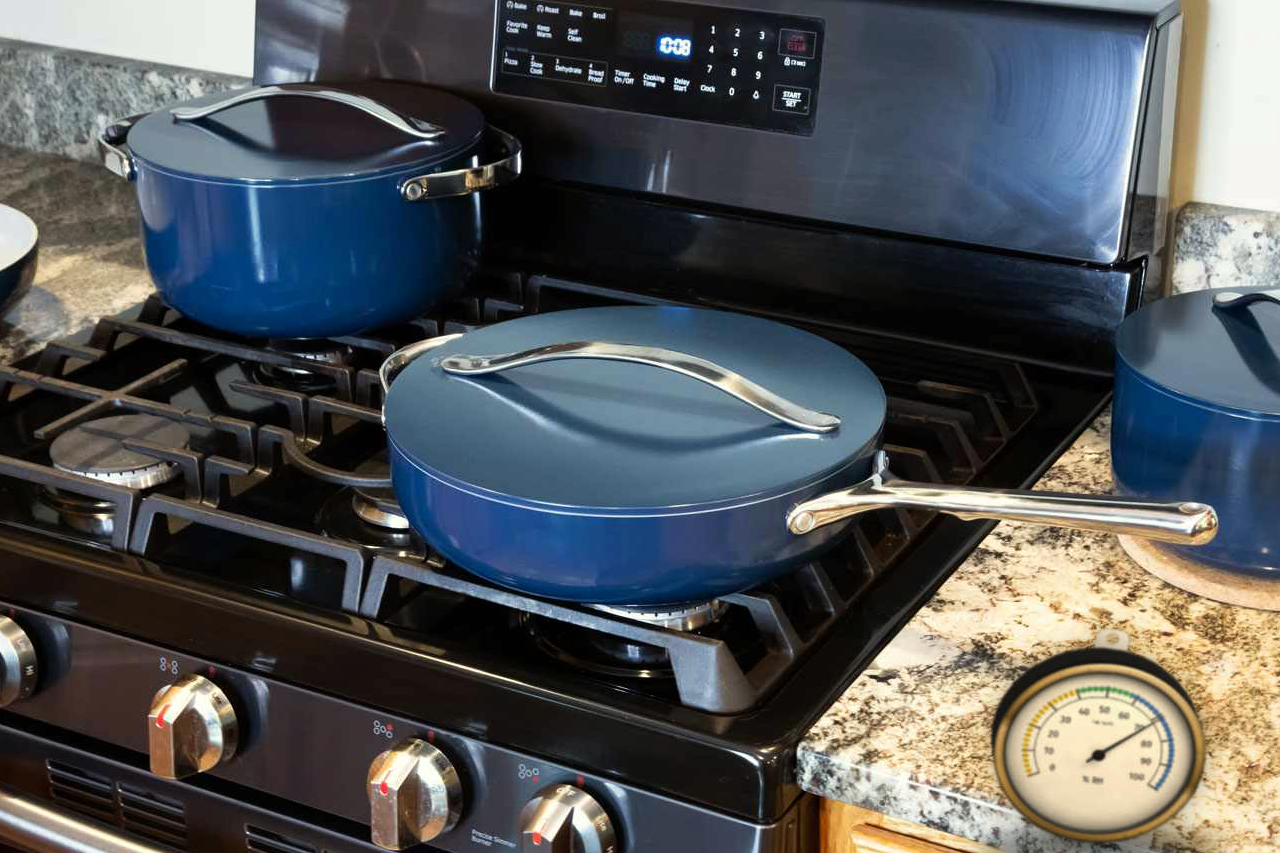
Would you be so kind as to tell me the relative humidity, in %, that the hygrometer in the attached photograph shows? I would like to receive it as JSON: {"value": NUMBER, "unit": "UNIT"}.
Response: {"value": 70, "unit": "%"}
